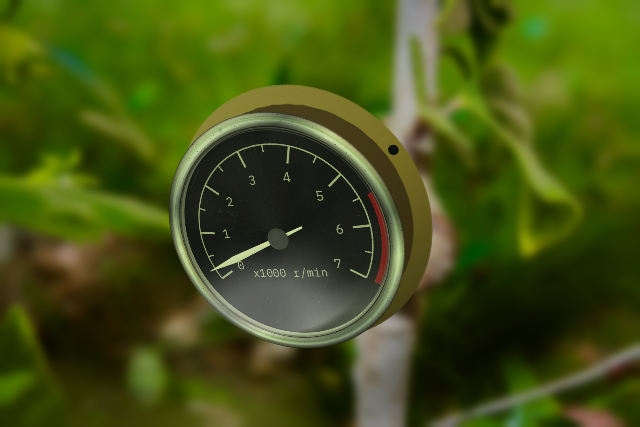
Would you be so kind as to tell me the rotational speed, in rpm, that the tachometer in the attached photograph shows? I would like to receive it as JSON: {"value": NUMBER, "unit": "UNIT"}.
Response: {"value": 250, "unit": "rpm"}
